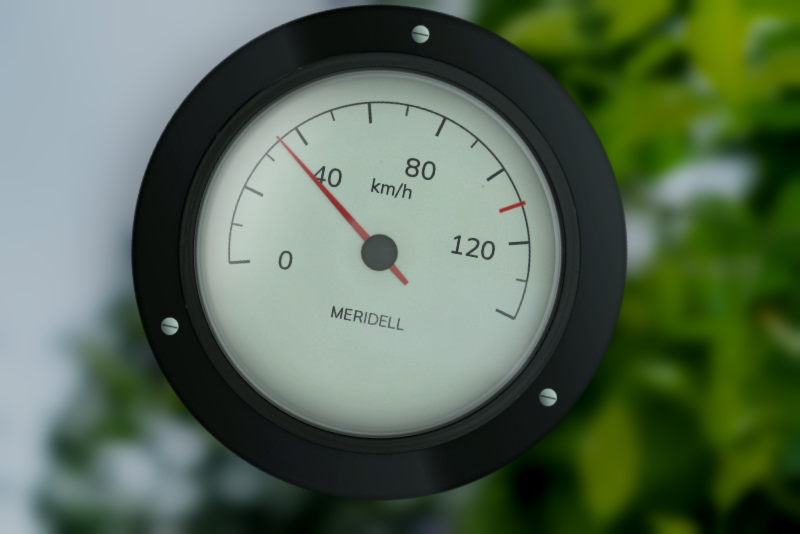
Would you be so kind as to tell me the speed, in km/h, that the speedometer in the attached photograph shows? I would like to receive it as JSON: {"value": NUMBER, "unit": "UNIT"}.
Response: {"value": 35, "unit": "km/h"}
